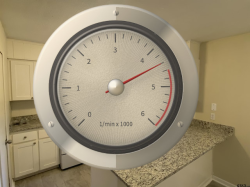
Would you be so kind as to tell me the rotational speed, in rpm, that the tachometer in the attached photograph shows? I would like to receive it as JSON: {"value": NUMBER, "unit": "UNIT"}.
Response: {"value": 4400, "unit": "rpm"}
